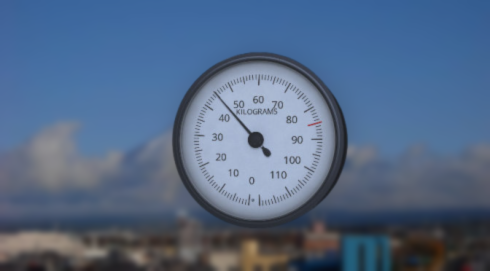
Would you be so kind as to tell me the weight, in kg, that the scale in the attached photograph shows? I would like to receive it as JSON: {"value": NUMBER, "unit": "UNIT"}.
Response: {"value": 45, "unit": "kg"}
